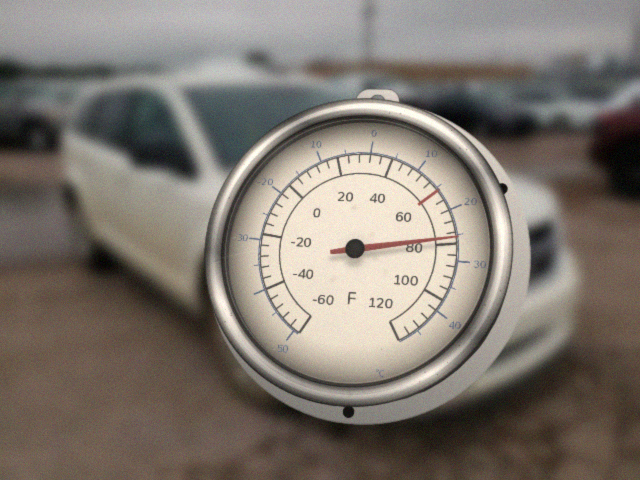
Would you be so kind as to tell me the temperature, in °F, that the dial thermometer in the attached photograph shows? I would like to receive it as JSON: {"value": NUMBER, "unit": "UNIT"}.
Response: {"value": 78, "unit": "°F"}
